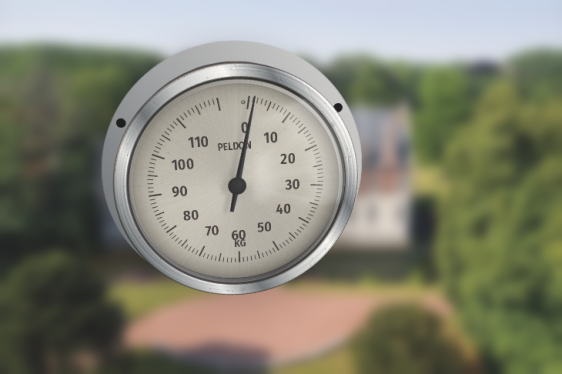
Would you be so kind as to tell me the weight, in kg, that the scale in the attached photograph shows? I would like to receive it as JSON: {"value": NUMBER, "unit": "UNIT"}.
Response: {"value": 1, "unit": "kg"}
